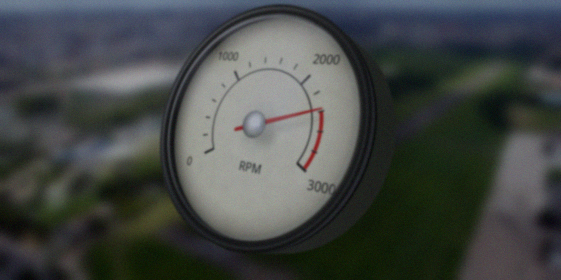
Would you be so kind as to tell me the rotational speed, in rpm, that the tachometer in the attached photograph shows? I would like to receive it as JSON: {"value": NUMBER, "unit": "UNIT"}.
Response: {"value": 2400, "unit": "rpm"}
